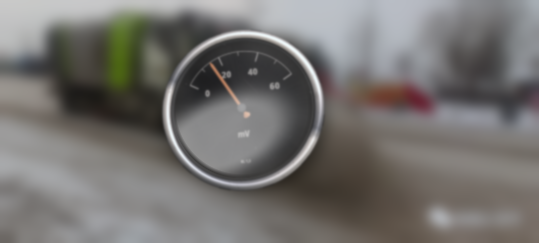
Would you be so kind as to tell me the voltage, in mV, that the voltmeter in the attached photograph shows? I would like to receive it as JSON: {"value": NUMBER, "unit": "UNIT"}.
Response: {"value": 15, "unit": "mV"}
